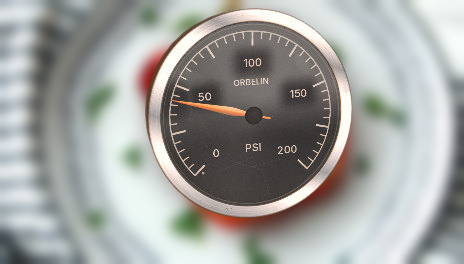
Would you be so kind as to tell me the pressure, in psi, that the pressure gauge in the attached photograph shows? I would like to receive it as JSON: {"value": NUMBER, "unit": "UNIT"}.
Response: {"value": 42.5, "unit": "psi"}
